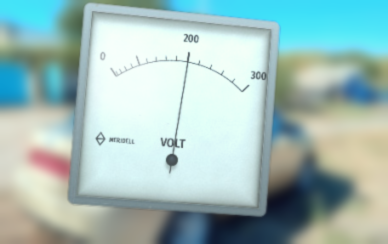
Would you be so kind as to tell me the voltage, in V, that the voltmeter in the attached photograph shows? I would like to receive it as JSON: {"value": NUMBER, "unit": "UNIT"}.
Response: {"value": 200, "unit": "V"}
